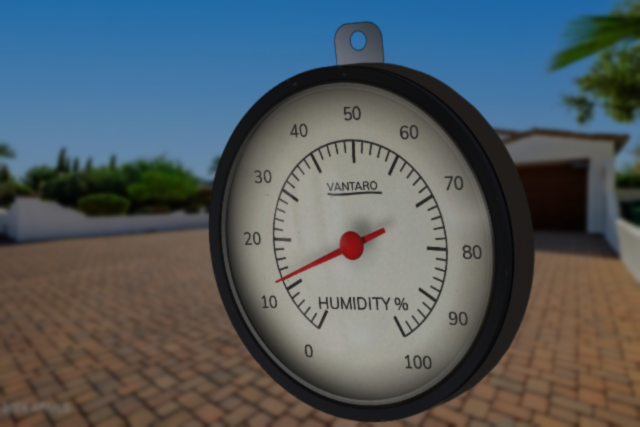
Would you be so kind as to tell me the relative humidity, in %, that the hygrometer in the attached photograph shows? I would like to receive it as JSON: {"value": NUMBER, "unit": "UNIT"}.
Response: {"value": 12, "unit": "%"}
